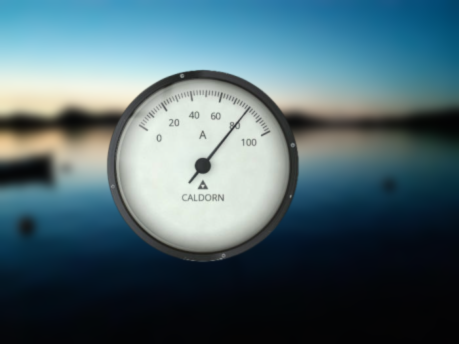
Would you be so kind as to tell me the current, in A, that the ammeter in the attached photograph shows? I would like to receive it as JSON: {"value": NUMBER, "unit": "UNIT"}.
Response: {"value": 80, "unit": "A"}
